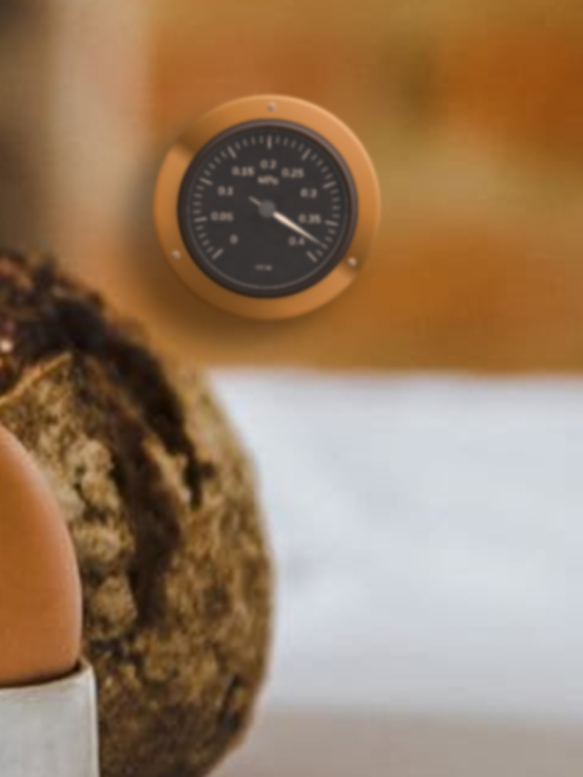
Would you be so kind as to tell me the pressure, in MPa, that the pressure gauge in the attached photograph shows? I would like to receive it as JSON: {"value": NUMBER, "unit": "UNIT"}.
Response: {"value": 0.38, "unit": "MPa"}
